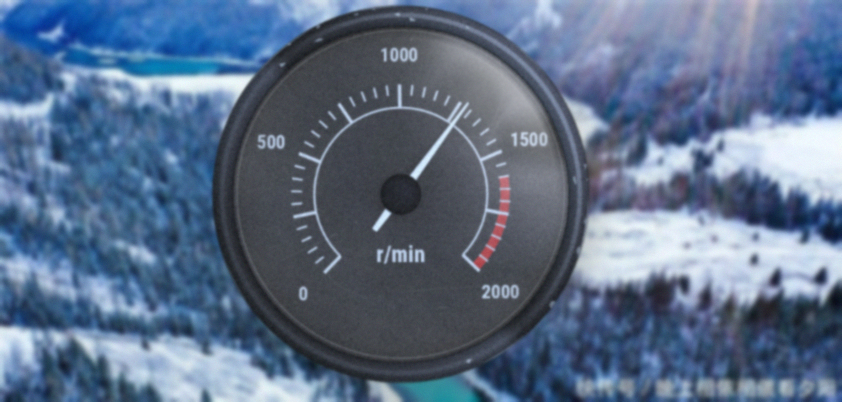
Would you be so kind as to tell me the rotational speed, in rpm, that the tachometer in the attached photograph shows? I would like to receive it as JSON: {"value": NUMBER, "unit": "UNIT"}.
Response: {"value": 1275, "unit": "rpm"}
